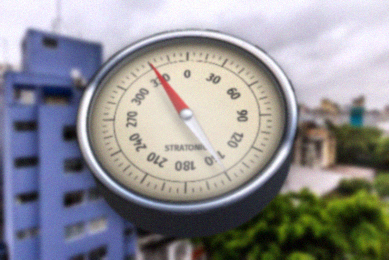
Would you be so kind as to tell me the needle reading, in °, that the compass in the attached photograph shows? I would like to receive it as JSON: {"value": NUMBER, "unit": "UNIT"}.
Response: {"value": 330, "unit": "°"}
